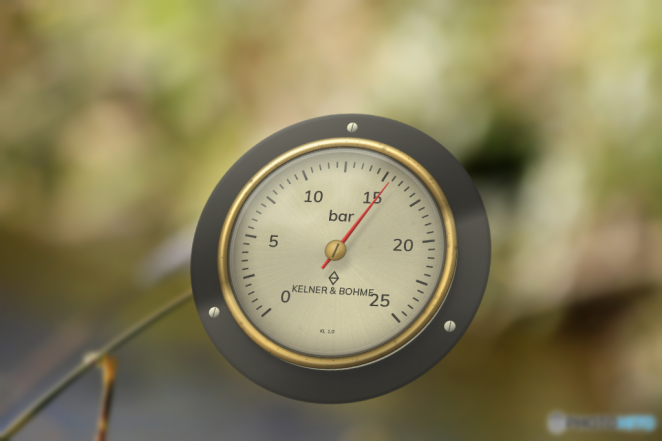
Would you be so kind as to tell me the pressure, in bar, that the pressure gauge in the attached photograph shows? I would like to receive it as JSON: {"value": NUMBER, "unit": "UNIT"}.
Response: {"value": 15.5, "unit": "bar"}
